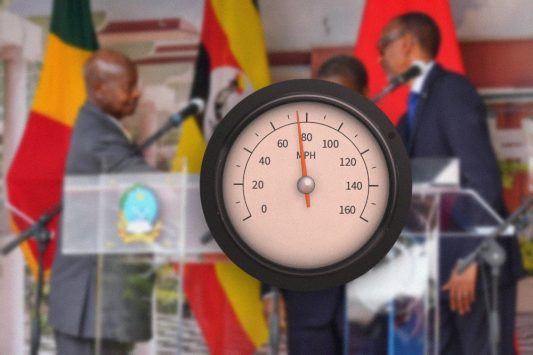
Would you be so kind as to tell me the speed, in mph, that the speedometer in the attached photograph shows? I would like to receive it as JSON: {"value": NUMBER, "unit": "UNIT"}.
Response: {"value": 75, "unit": "mph"}
